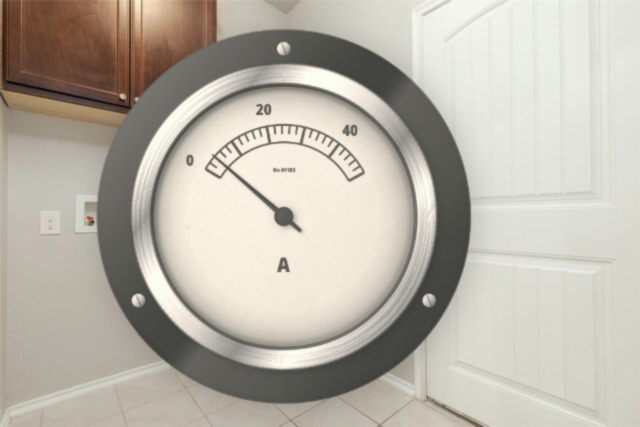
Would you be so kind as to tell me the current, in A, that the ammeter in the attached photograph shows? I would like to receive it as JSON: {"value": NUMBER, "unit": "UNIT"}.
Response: {"value": 4, "unit": "A"}
